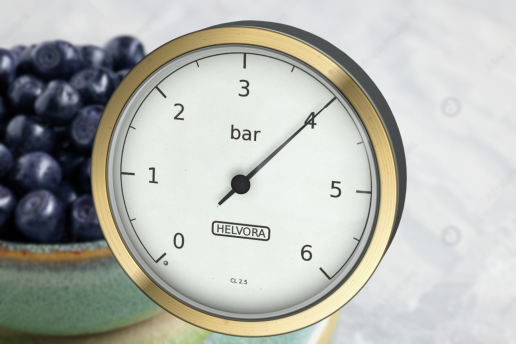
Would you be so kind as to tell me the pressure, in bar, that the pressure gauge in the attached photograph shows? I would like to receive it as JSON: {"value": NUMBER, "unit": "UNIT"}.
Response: {"value": 4, "unit": "bar"}
